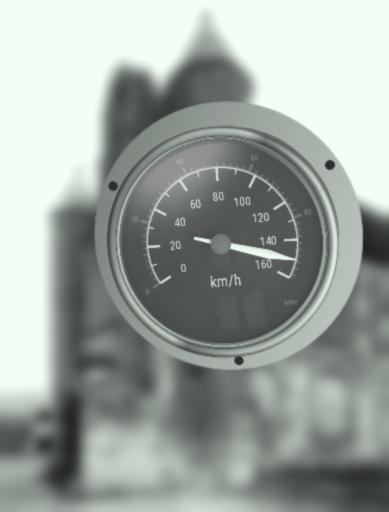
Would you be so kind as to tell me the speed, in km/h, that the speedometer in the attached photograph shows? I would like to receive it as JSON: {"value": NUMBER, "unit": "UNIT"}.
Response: {"value": 150, "unit": "km/h"}
